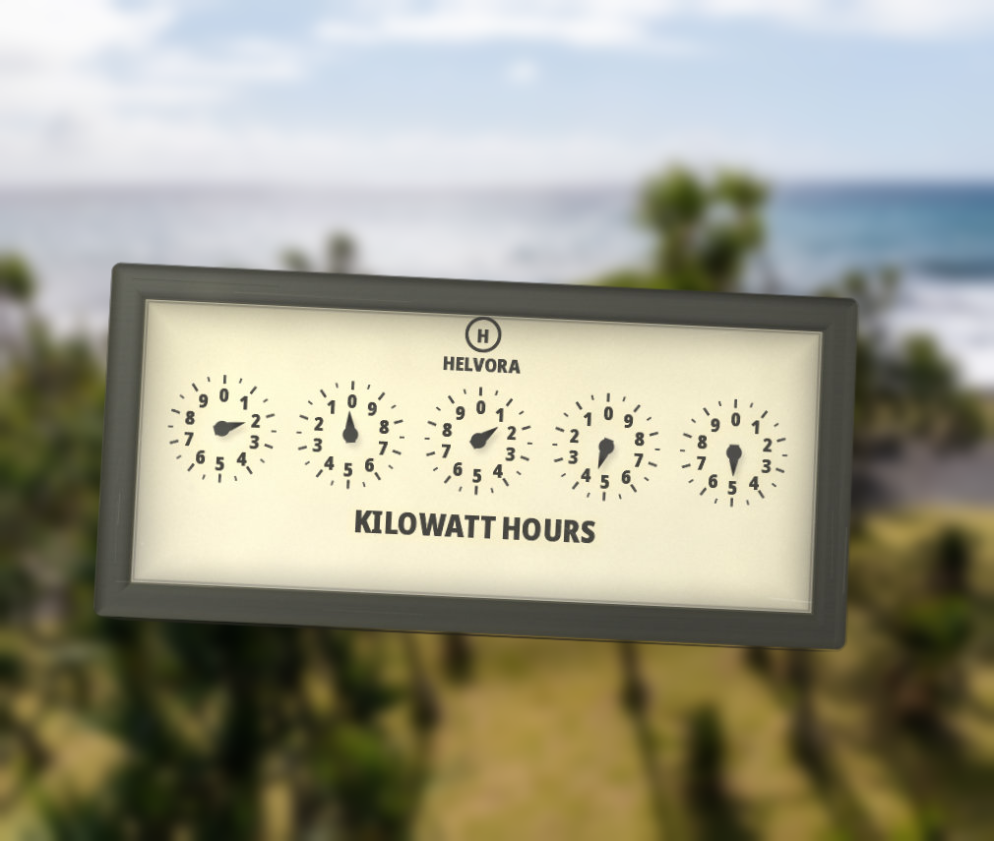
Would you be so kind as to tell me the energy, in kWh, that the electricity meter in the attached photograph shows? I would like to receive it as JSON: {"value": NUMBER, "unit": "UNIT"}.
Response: {"value": 20145, "unit": "kWh"}
